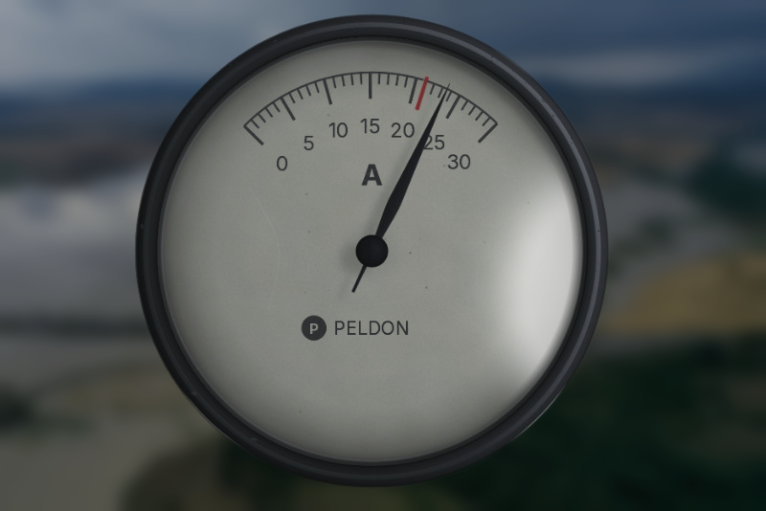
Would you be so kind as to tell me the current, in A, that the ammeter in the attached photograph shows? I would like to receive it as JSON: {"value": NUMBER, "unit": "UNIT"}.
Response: {"value": 23.5, "unit": "A"}
